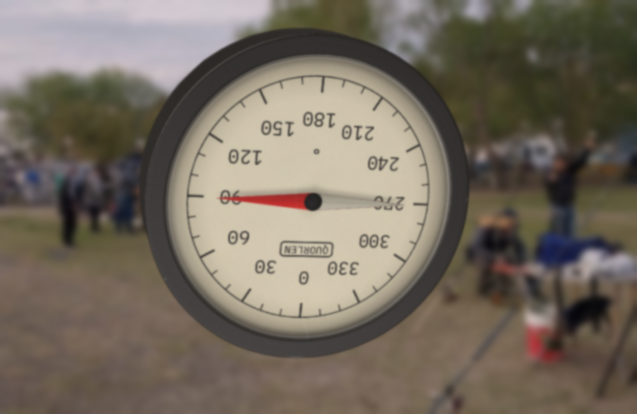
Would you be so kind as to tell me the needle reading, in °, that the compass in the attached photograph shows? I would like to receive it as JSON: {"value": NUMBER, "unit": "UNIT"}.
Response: {"value": 90, "unit": "°"}
